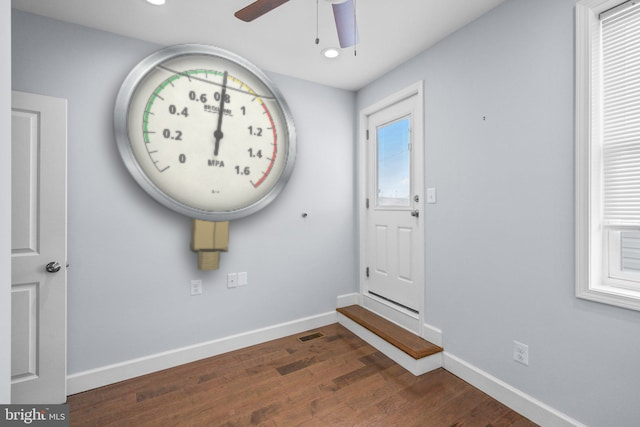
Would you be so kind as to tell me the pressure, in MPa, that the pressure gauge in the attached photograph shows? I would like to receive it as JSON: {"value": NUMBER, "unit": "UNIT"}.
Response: {"value": 0.8, "unit": "MPa"}
